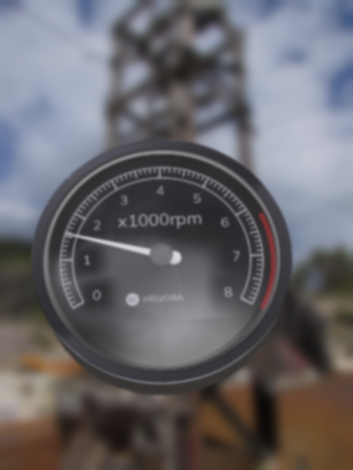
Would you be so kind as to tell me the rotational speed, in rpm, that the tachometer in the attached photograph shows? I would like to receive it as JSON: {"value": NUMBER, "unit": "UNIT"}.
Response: {"value": 1500, "unit": "rpm"}
